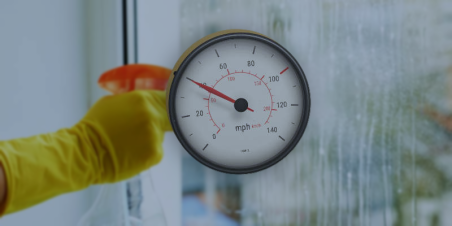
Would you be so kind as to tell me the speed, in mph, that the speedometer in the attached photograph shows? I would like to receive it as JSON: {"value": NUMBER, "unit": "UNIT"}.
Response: {"value": 40, "unit": "mph"}
